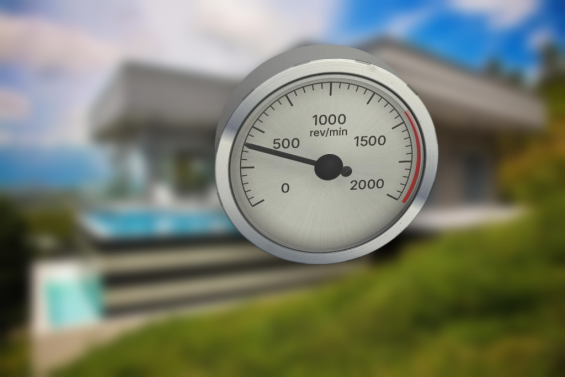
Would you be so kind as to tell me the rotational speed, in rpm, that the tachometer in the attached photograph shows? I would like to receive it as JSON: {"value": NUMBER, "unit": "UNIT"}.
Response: {"value": 400, "unit": "rpm"}
